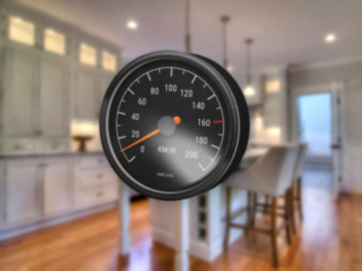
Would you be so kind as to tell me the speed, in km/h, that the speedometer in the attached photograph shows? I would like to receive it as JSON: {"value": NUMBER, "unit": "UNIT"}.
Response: {"value": 10, "unit": "km/h"}
